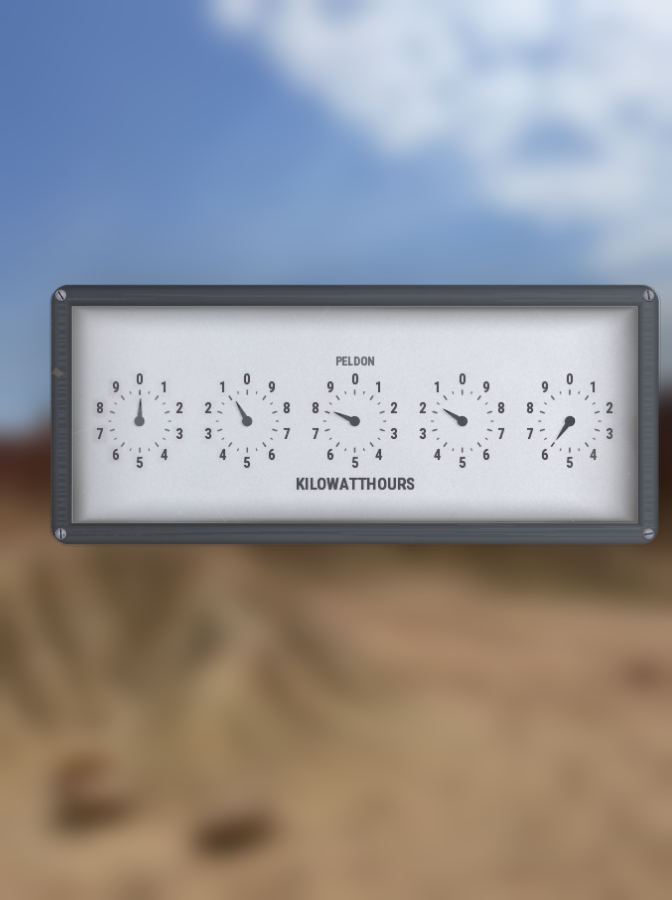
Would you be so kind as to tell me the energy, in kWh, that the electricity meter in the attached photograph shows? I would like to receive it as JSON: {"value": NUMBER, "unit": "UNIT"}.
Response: {"value": 816, "unit": "kWh"}
